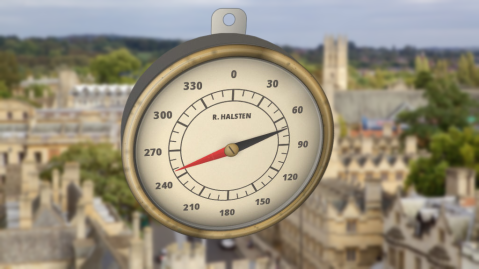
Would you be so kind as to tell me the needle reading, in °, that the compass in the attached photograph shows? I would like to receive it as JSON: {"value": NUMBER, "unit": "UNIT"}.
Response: {"value": 250, "unit": "°"}
